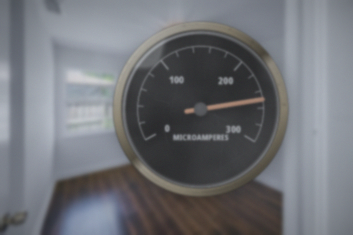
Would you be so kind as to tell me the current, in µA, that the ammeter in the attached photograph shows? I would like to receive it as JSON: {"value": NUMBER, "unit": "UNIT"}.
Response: {"value": 250, "unit": "µA"}
